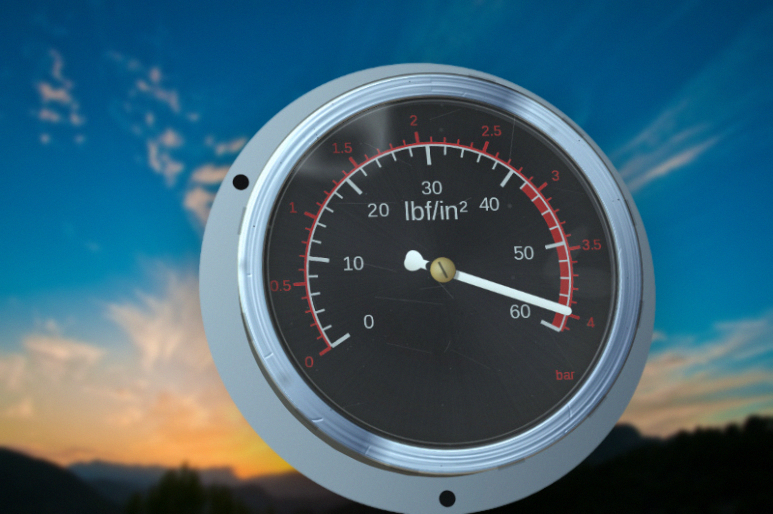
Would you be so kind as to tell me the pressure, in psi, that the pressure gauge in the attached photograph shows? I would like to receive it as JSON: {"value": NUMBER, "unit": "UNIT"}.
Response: {"value": 58, "unit": "psi"}
